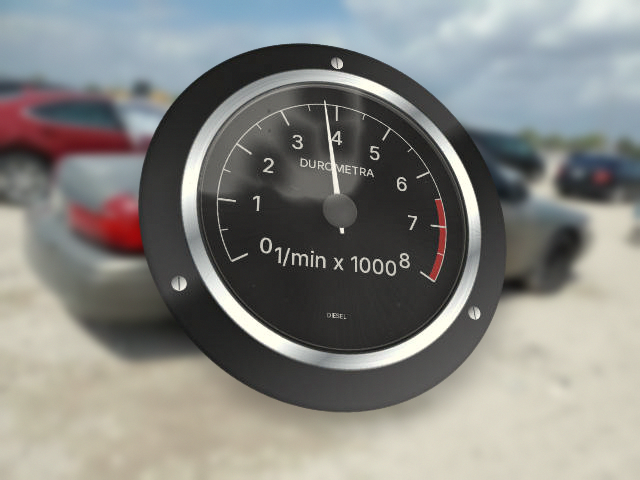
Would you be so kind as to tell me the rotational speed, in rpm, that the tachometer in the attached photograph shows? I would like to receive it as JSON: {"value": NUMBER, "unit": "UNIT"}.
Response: {"value": 3750, "unit": "rpm"}
